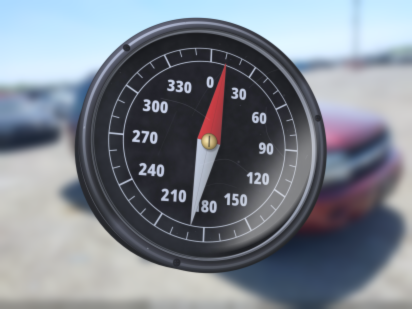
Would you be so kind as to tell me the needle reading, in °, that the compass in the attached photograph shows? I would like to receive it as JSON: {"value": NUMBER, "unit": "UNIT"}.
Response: {"value": 10, "unit": "°"}
